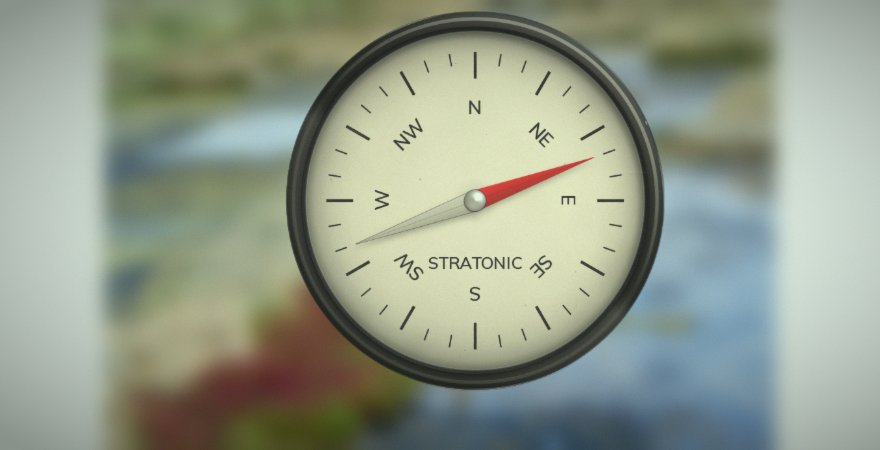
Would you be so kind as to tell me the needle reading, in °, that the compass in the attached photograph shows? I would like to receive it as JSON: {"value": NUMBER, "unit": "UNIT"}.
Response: {"value": 70, "unit": "°"}
